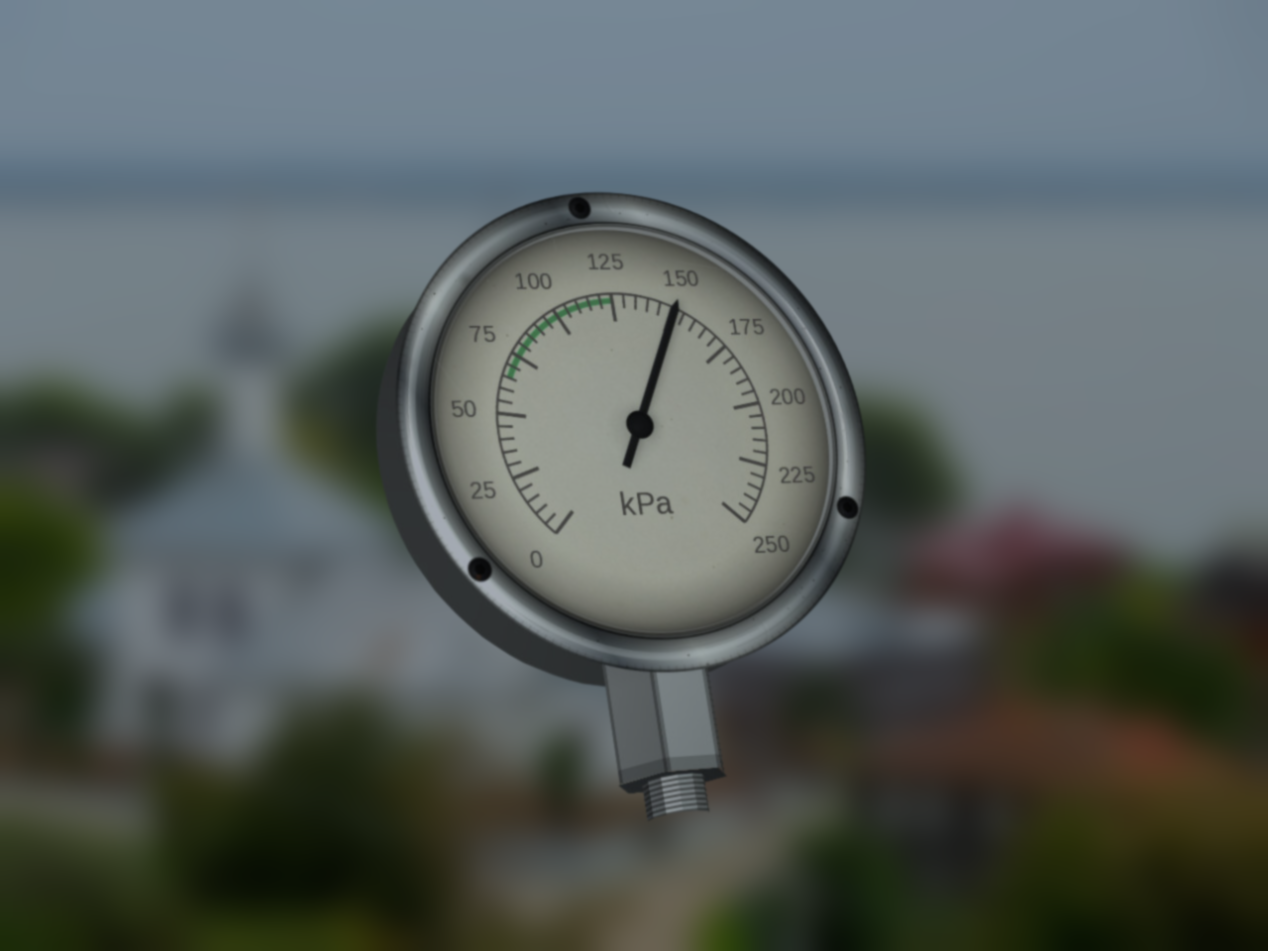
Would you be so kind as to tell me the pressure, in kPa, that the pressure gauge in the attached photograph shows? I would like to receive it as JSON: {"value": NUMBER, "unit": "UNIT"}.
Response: {"value": 150, "unit": "kPa"}
